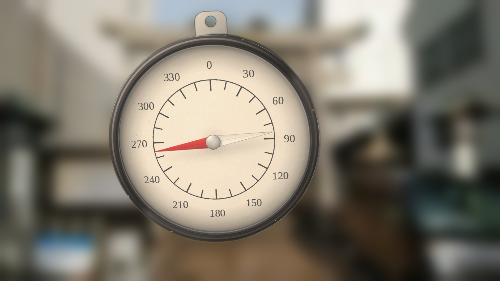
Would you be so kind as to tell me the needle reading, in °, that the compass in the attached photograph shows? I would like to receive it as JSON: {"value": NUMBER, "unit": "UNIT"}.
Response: {"value": 262.5, "unit": "°"}
